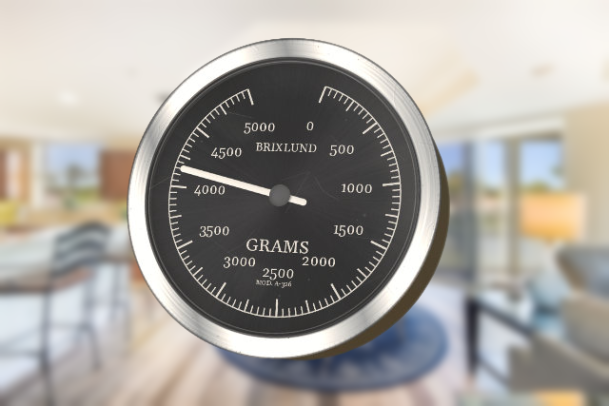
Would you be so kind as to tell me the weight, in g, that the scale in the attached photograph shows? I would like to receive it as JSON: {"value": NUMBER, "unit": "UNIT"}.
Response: {"value": 4150, "unit": "g"}
